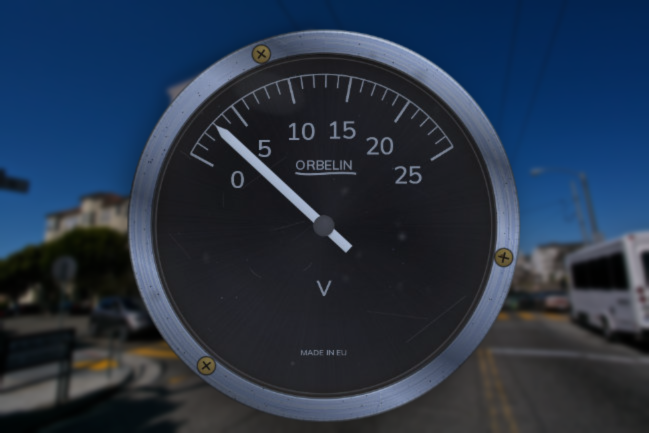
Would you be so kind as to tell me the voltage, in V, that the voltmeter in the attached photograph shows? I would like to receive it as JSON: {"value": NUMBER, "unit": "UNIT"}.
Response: {"value": 3, "unit": "V"}
